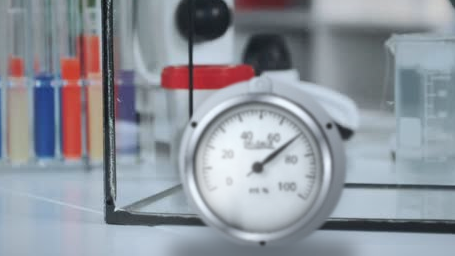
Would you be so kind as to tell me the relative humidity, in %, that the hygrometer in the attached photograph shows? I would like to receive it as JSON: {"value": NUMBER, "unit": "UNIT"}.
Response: {"value": 70, "unit": "%"}
